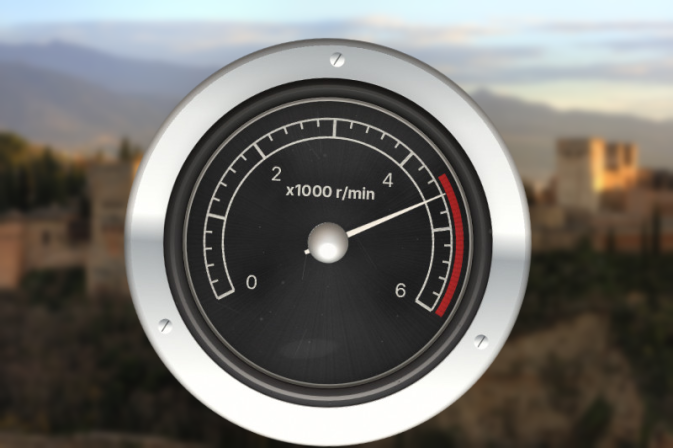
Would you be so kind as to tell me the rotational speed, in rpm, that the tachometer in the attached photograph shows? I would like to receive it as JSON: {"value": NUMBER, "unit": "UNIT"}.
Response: {"value": 4600, "unit": "rpm"}
